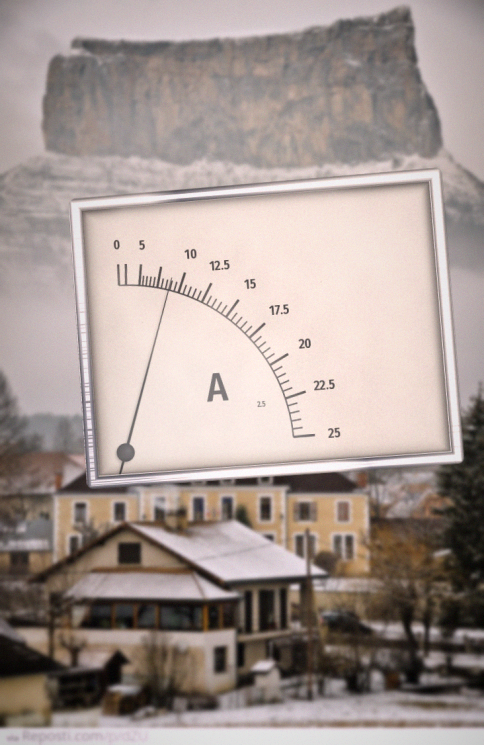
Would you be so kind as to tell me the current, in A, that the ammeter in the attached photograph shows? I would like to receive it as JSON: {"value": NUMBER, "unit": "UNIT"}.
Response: {"value": 9, "unit": "A"}
